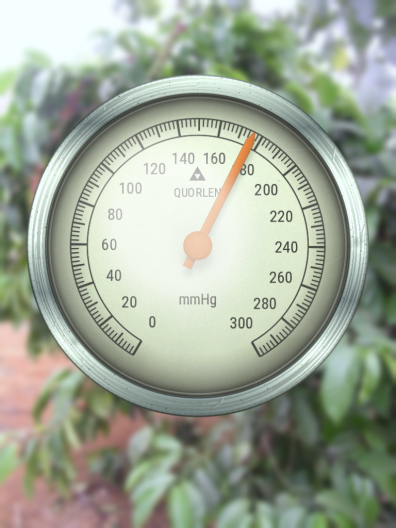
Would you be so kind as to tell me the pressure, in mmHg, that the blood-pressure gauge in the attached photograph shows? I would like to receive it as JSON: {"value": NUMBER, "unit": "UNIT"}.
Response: {"value": 176, "unit": "mmHg"}
